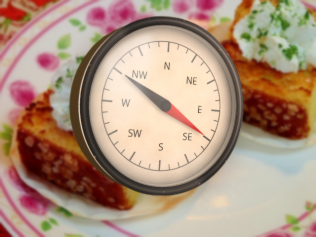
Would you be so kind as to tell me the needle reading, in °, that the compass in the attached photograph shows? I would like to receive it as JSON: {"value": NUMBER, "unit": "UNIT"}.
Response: {"value": 120, "unit": "°"}
